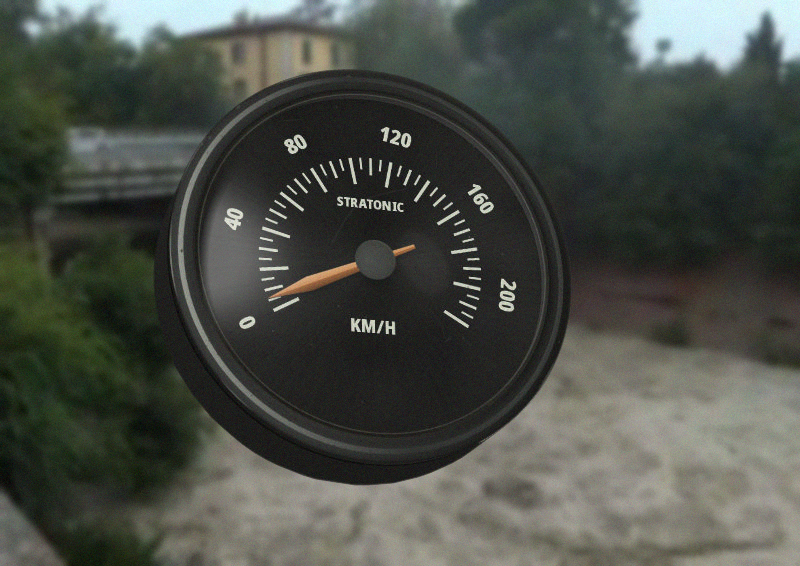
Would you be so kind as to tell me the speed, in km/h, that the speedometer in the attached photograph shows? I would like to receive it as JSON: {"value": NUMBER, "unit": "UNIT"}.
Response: {"value": 5, "unit": "km/h"}
